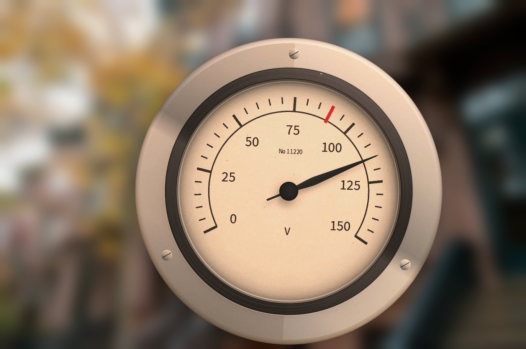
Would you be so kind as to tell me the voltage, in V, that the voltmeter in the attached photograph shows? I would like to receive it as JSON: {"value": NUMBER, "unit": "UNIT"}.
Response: {"value": 115, "unit": "V"}
